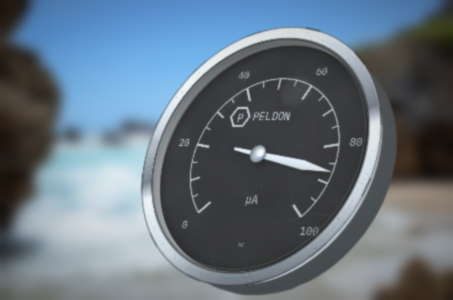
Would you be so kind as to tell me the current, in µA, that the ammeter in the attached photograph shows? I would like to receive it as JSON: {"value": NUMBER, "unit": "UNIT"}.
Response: {"value": 87.5, "unit": "µA"}
